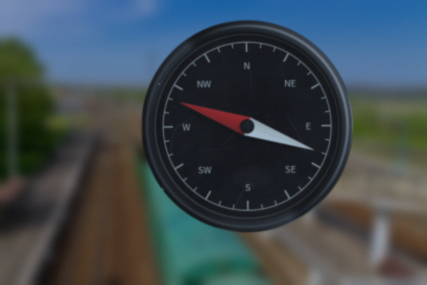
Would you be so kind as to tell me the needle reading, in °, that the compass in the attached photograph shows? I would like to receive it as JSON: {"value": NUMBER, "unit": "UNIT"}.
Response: {"value": 290, "unit": "°"}
